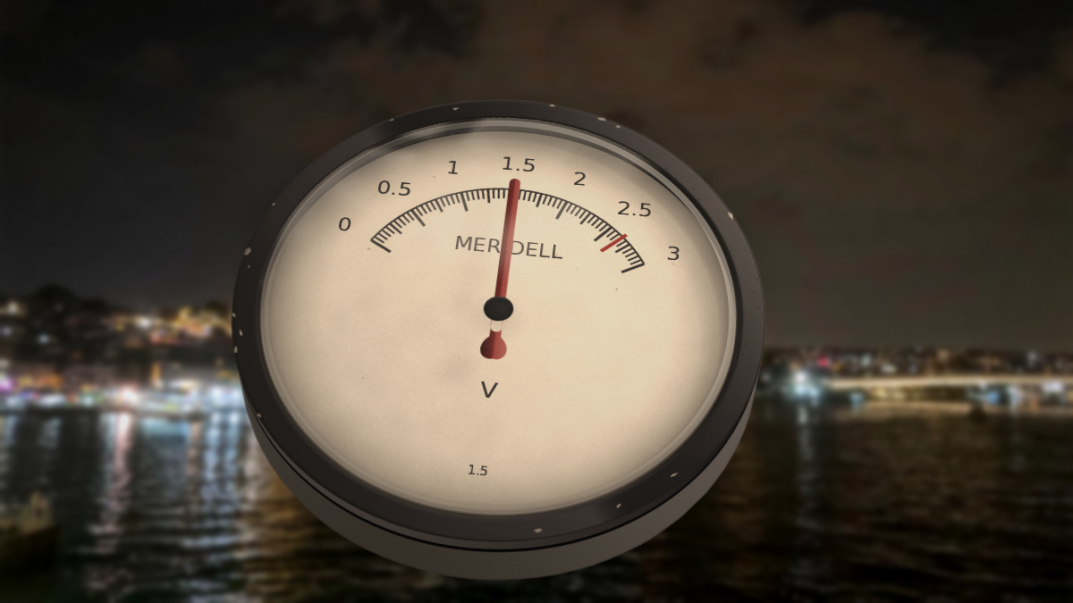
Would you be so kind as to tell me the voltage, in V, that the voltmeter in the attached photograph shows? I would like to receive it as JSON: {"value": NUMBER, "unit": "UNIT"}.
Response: {"value": 1.5, "unit": "V"}
